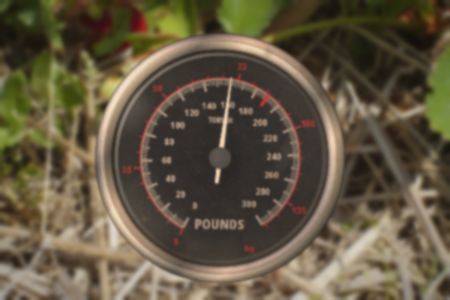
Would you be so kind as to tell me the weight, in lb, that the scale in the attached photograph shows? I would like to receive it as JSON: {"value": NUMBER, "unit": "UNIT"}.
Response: {"value": 160, "unit": "lb"}
